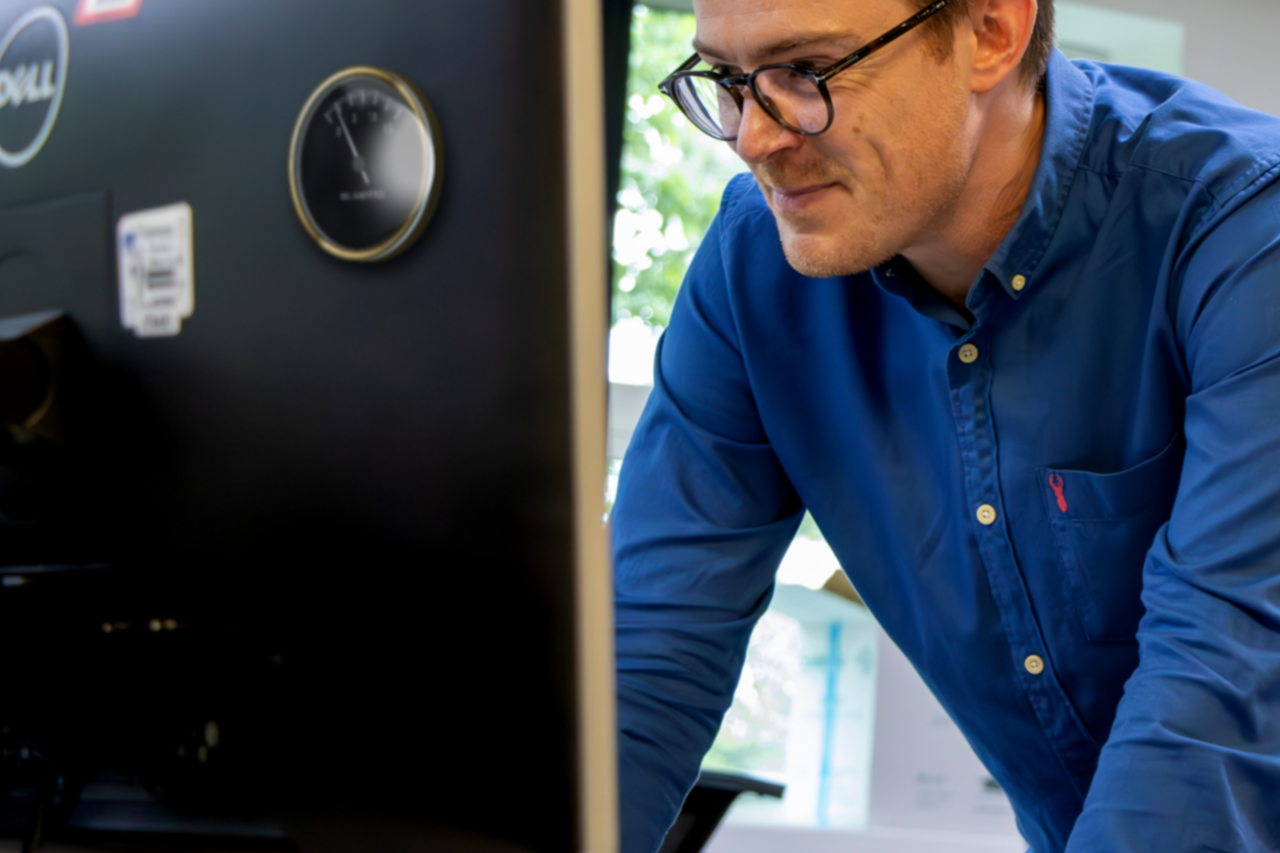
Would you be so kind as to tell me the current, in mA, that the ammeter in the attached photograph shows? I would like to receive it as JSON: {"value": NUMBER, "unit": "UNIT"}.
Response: {"value": 2.5, "unit": "mA"}
